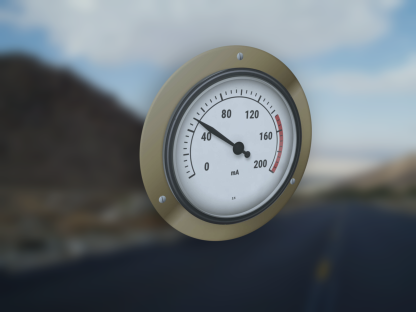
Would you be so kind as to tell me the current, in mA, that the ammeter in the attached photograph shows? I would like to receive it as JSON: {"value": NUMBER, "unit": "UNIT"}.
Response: {"value": 50, "unit": "mA"}
